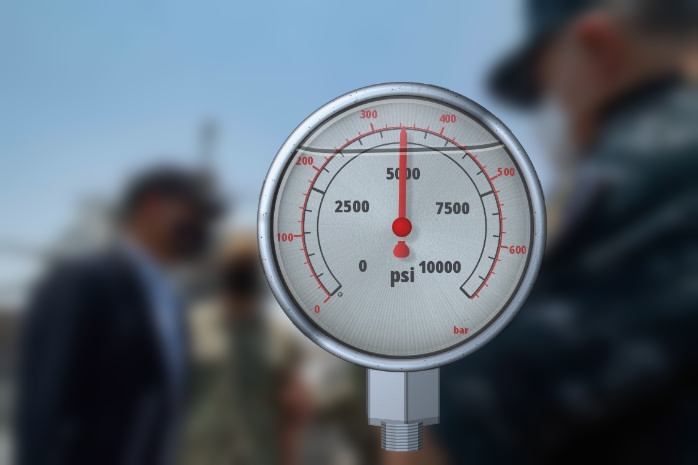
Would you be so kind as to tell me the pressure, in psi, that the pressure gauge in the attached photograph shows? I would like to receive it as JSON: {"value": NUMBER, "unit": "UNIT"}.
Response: {"value": 5000, "unit": "psi"}
